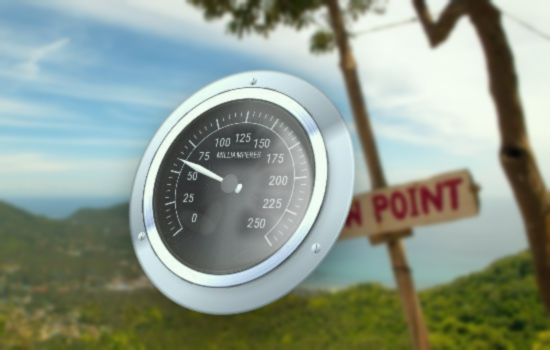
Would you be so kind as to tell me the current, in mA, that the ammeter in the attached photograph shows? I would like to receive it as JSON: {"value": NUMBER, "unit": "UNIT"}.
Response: {"value": 60, "unit": "mA"}
